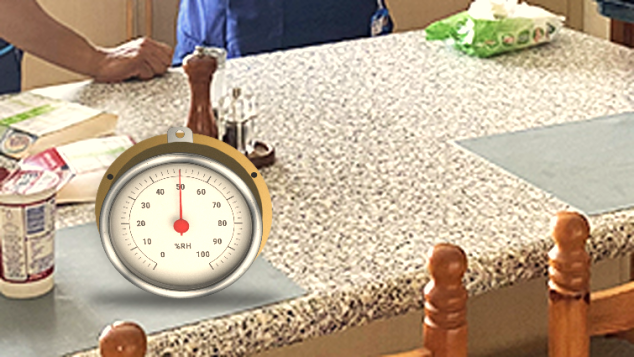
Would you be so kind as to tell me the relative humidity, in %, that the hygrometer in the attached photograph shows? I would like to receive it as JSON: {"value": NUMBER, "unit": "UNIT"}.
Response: {"value": 50, "unit": "%"}
